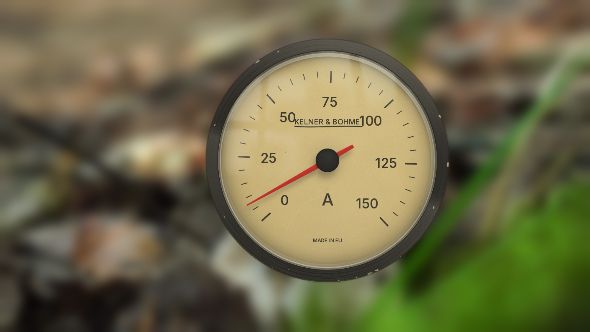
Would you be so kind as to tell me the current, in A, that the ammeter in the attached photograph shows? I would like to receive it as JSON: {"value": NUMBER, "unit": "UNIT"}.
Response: {"value": 7.5, "unit": "A"}
